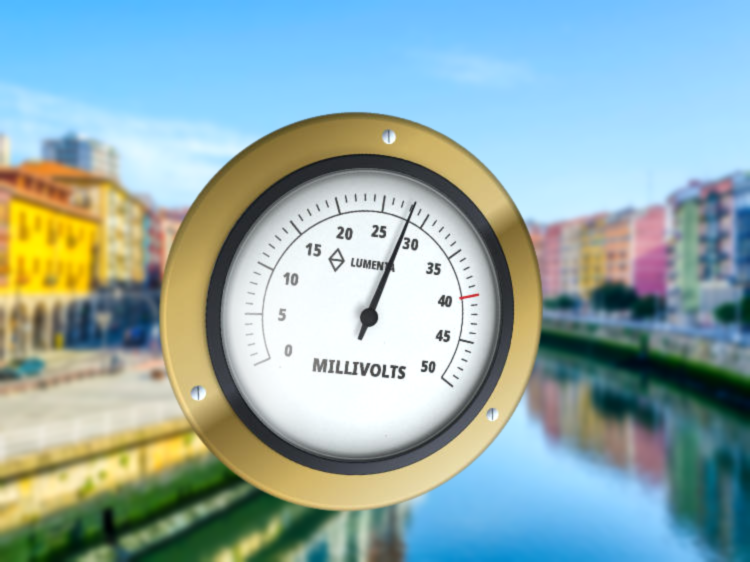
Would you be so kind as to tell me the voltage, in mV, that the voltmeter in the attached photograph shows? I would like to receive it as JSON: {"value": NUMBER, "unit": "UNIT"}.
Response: {"value": 28, "unit": "mV"}
